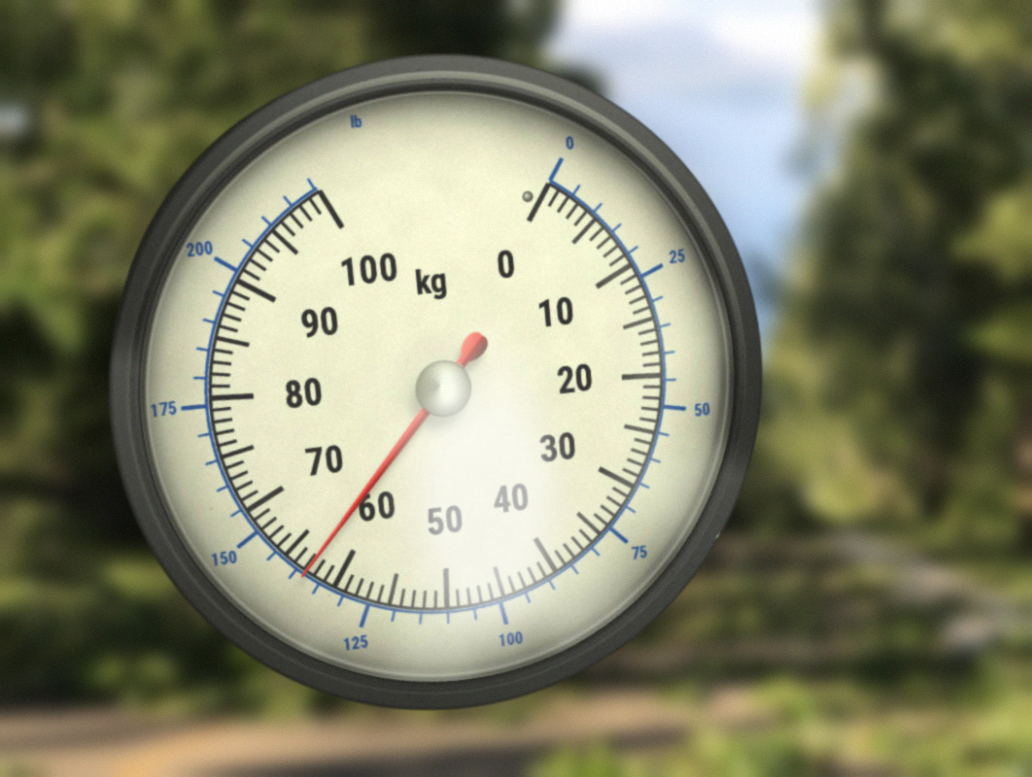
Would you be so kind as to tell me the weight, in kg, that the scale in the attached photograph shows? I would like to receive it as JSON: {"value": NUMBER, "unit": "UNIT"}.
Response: {"value": 63, "unit": "kg"}
